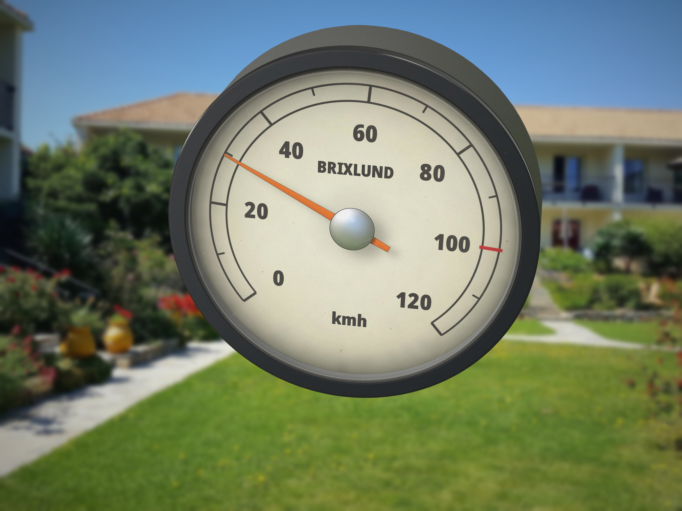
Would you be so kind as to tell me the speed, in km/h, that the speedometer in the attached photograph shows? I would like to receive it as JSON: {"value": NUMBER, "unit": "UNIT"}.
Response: {"value": 30, "unit": "km/h"}
